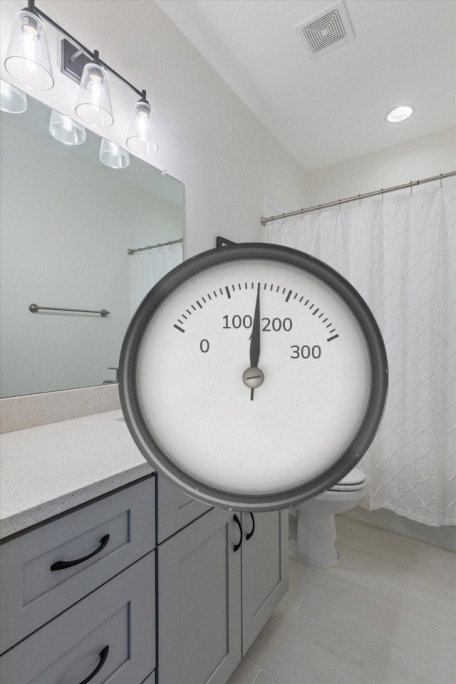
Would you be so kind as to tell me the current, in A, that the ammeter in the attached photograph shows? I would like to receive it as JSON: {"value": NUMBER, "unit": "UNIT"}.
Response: {"value": 150, "unit": "A"}
